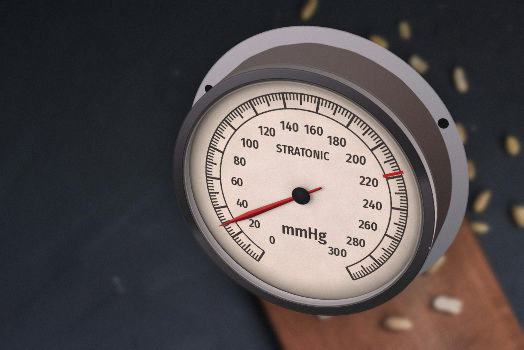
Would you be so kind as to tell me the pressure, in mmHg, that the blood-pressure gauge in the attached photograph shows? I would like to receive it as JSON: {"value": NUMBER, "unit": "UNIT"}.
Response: {"value": 30, "unit": "mmHg"}
